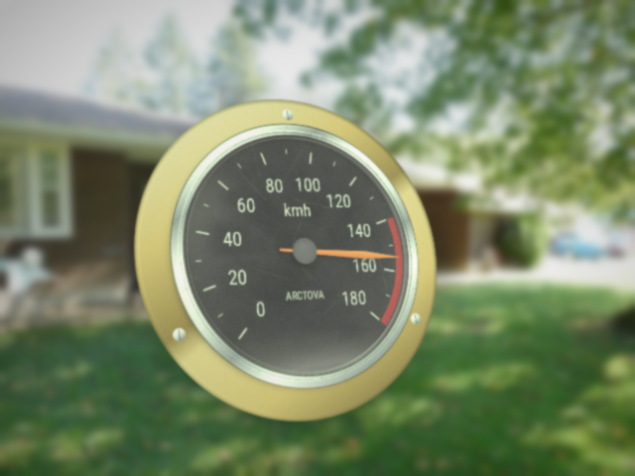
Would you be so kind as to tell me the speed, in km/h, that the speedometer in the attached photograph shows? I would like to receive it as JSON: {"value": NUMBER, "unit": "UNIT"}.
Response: {"value": 155, "unit": "km/h"}
